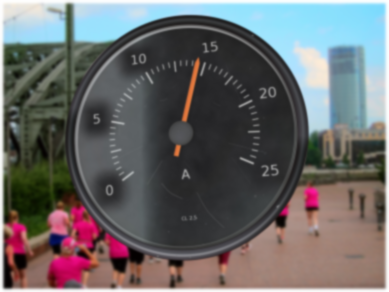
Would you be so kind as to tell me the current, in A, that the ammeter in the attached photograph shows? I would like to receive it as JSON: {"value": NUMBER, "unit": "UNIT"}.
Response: {"value": 14.5, "unit": "A"}
